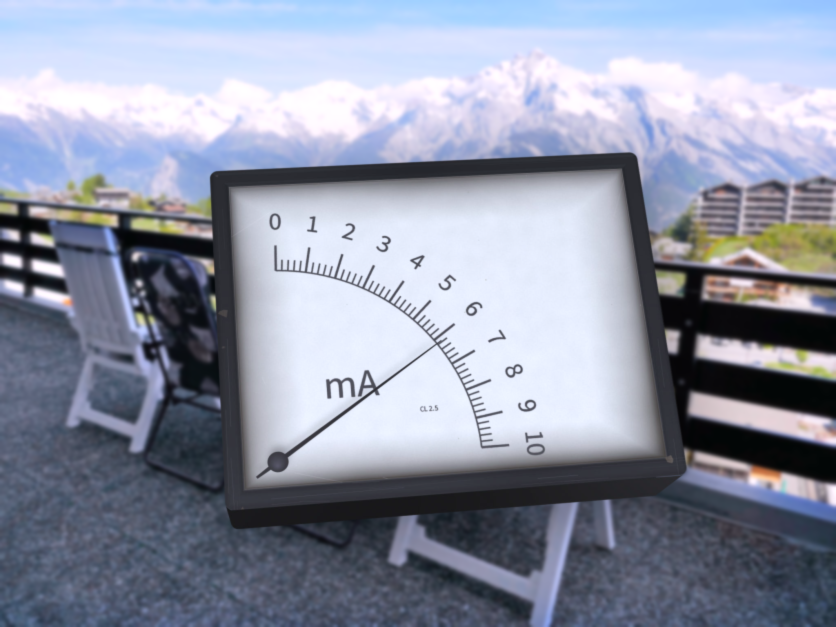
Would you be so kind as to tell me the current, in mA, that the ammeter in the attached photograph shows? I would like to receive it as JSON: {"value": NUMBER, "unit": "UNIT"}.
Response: {"value": 6.2, "unit": "mA"}
